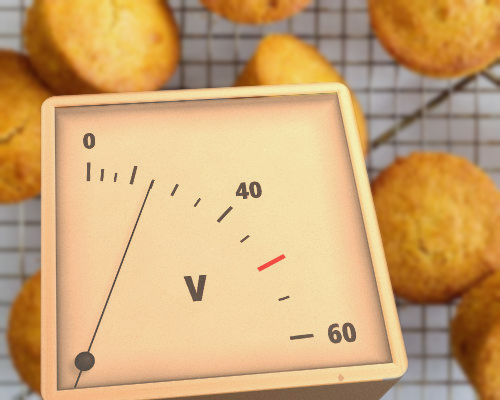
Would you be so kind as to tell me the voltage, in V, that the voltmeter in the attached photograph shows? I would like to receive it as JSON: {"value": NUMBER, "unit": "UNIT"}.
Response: {"value": 25, "unit": "V"}
